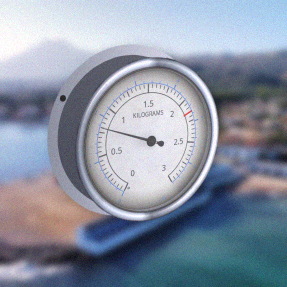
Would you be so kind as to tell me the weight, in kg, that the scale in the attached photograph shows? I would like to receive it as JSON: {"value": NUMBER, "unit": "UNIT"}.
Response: {"value": 0.8, "unit": "kg"}
